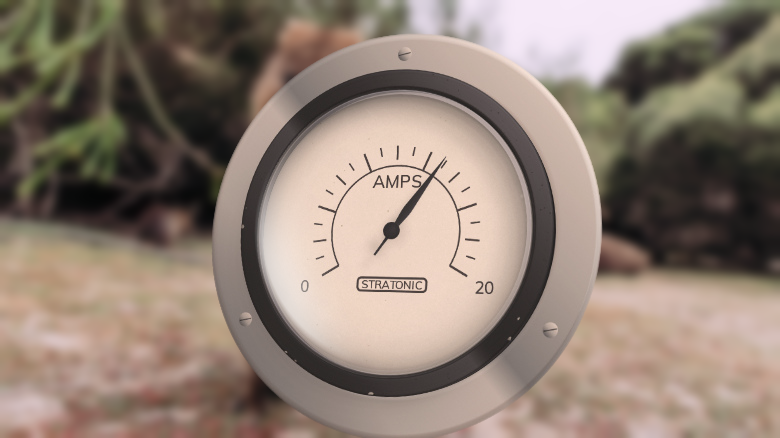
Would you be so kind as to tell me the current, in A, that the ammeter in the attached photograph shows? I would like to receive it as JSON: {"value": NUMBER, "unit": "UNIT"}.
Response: {"value": 13, "unit": "A"}
